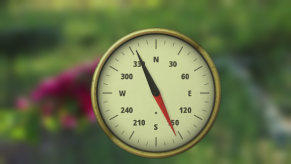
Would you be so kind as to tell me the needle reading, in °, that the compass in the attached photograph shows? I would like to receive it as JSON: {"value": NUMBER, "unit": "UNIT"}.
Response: {"value": 155, "unit": "°"}
